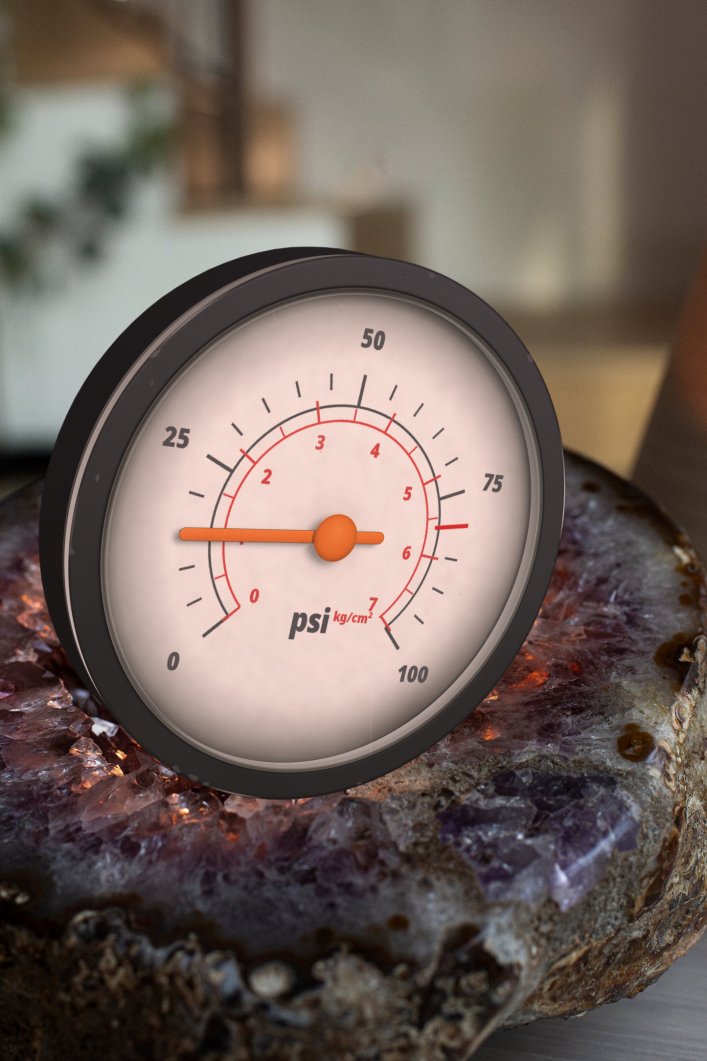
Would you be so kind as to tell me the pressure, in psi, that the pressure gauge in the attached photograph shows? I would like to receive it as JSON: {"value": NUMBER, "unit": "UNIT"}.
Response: {"value": 15, "unit": "psi"}
